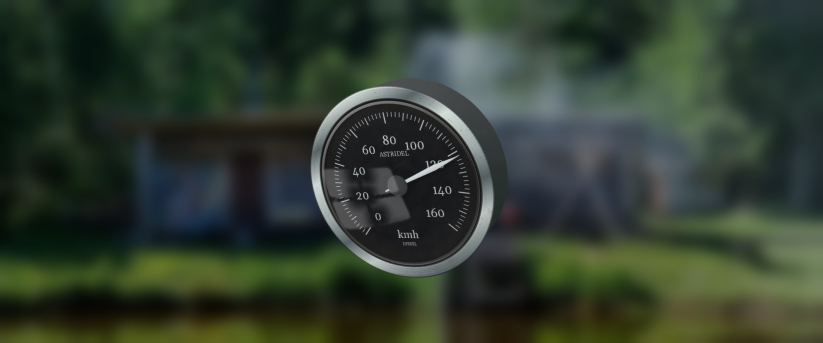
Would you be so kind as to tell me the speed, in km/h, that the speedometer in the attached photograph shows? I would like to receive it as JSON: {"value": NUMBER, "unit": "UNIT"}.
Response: {"value": 122, "unit": "km/h"}
